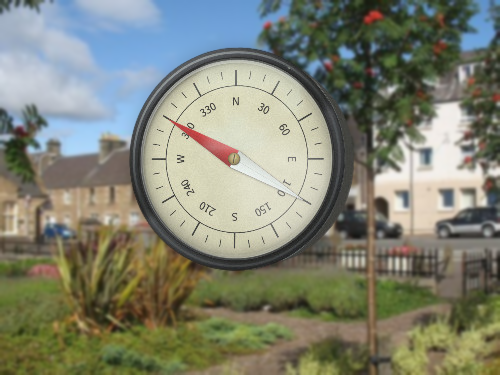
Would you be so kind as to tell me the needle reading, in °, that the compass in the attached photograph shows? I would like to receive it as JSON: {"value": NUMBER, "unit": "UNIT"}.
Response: {"value": 300, "unit": "°"}
